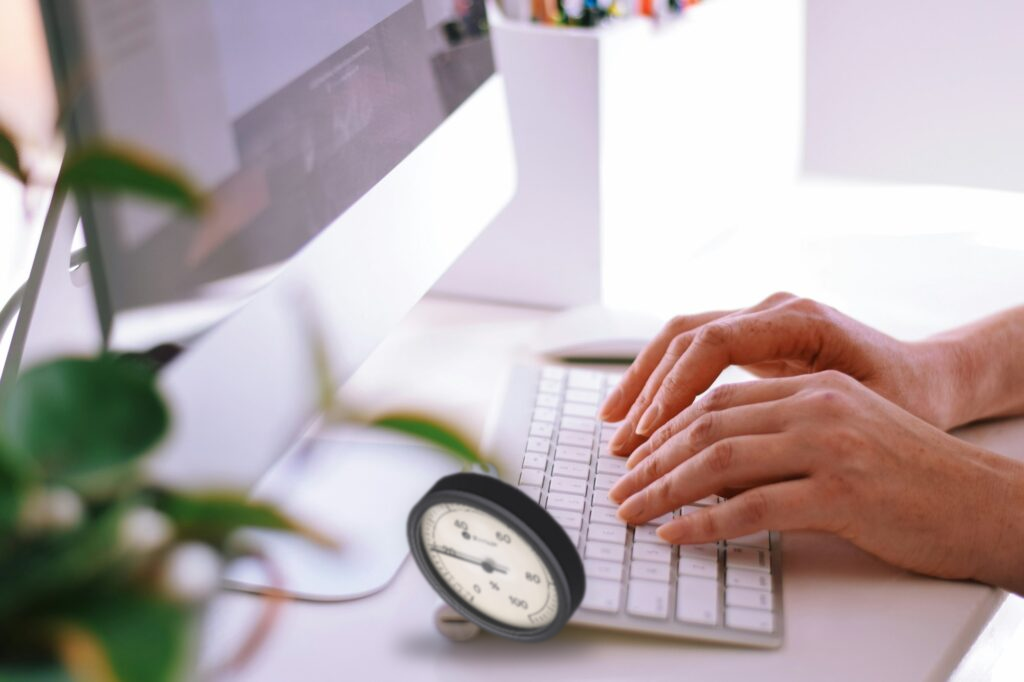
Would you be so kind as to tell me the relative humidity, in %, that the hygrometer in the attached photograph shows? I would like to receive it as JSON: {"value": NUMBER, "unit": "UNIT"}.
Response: {"value": 20, "unit": "%"}
